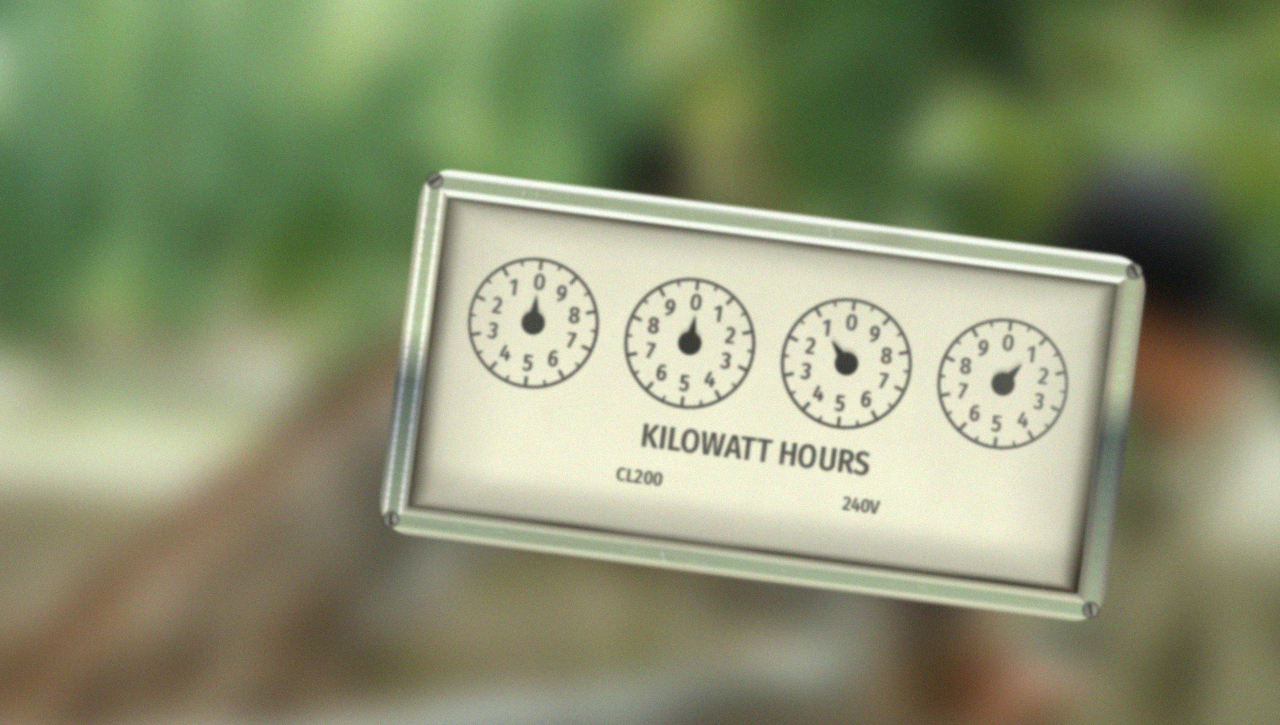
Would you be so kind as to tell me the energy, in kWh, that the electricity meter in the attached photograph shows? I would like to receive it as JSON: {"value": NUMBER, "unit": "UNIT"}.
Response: {"value": 11, "unit": "kWh"}
